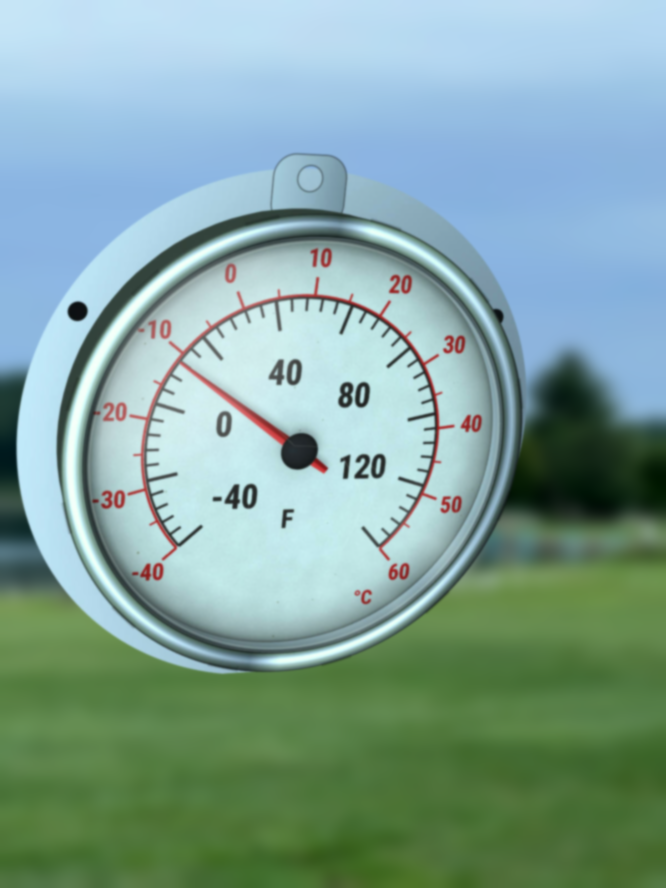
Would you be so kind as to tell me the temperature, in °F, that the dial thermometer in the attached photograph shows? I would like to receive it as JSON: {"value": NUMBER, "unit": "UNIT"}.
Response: {"value": 12, "unit": "°F"}
